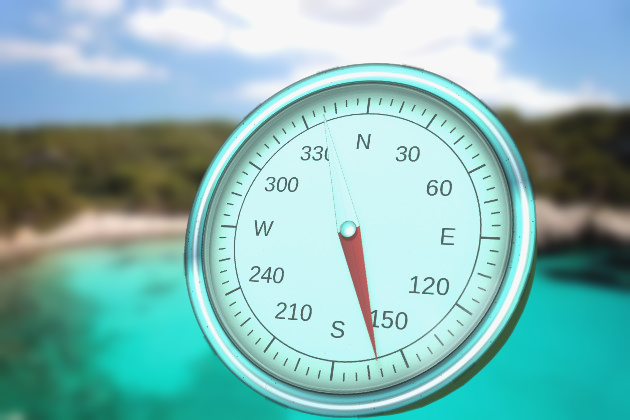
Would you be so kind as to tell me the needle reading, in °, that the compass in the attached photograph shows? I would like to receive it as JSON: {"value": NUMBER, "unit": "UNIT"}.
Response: {"value": 160, "unit": "°"}
